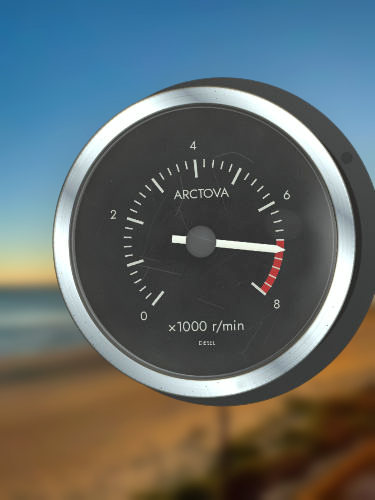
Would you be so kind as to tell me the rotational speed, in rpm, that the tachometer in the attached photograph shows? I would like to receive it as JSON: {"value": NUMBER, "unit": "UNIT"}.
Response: {"value": 7000, "unit": "rpm"}
